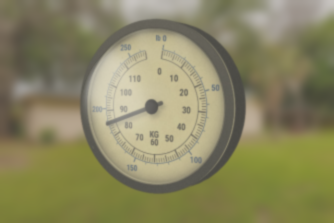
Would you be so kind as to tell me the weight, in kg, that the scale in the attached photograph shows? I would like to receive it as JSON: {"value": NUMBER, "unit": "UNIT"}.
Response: {"value": 85, "unit": "kg"}
